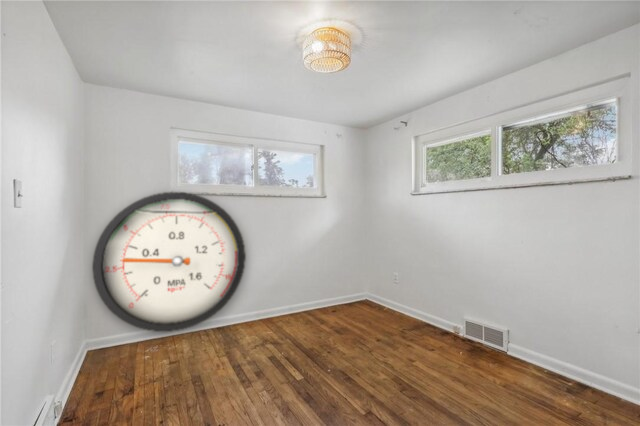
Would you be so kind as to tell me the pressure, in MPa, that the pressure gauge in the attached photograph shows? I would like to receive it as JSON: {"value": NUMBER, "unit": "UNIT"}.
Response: {"value": 0.3, "unit": "MPa"}
